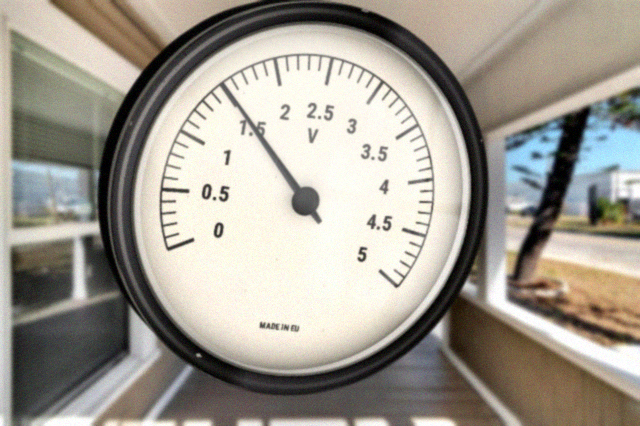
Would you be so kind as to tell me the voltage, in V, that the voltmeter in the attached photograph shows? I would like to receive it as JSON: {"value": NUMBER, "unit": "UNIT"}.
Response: {"value": 1.5, "unit": "V"}
